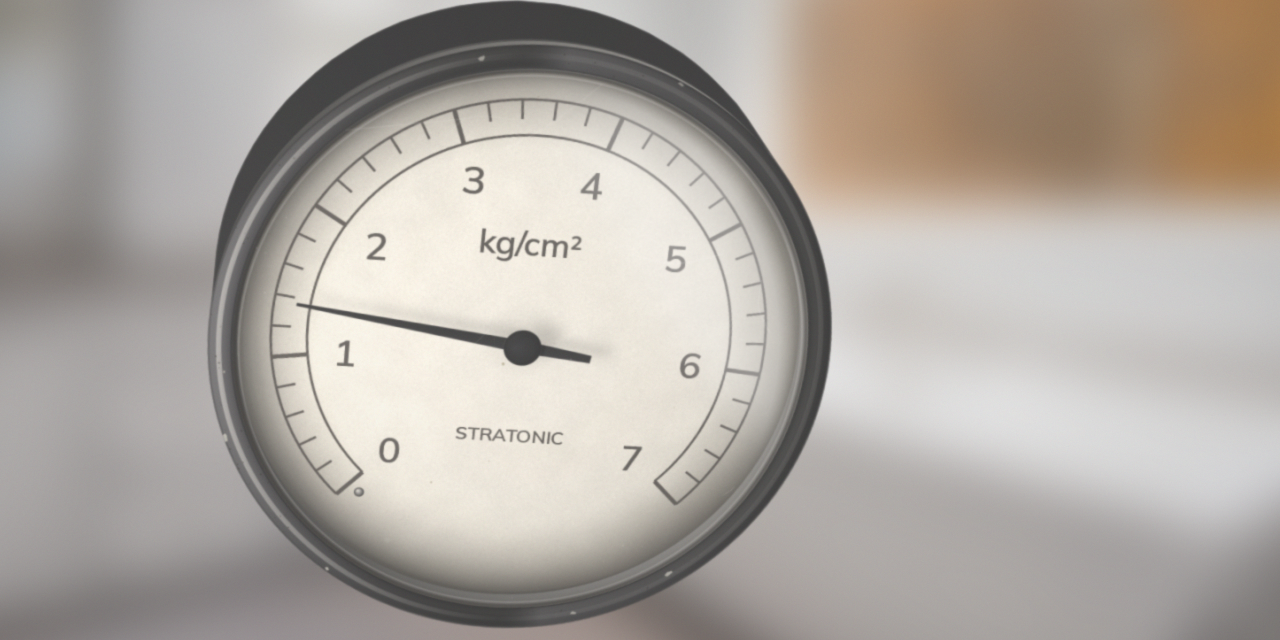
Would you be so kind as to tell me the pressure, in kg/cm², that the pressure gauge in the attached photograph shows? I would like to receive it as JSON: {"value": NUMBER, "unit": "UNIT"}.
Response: {"value": 1.4, "unit": "kg/cm²"}
